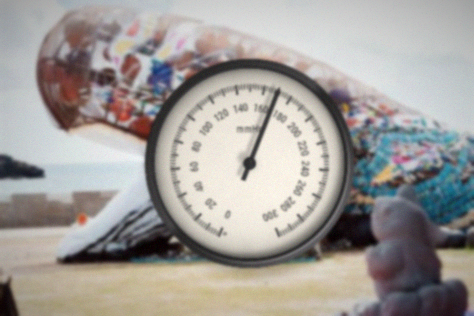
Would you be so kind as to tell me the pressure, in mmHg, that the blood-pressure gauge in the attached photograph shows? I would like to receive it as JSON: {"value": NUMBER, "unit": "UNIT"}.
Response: {"value": 170, "unit": "mmHg"}
